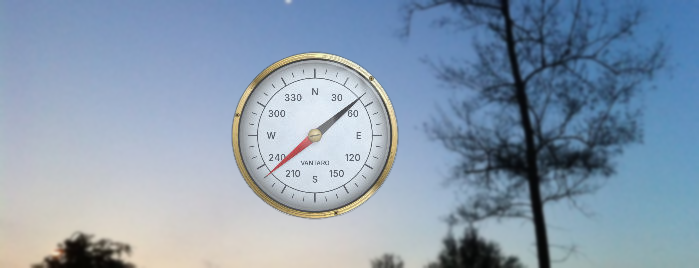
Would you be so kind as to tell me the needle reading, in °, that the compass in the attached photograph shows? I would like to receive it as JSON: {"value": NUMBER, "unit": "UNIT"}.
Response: {"value": 230, "unit": "°"}
